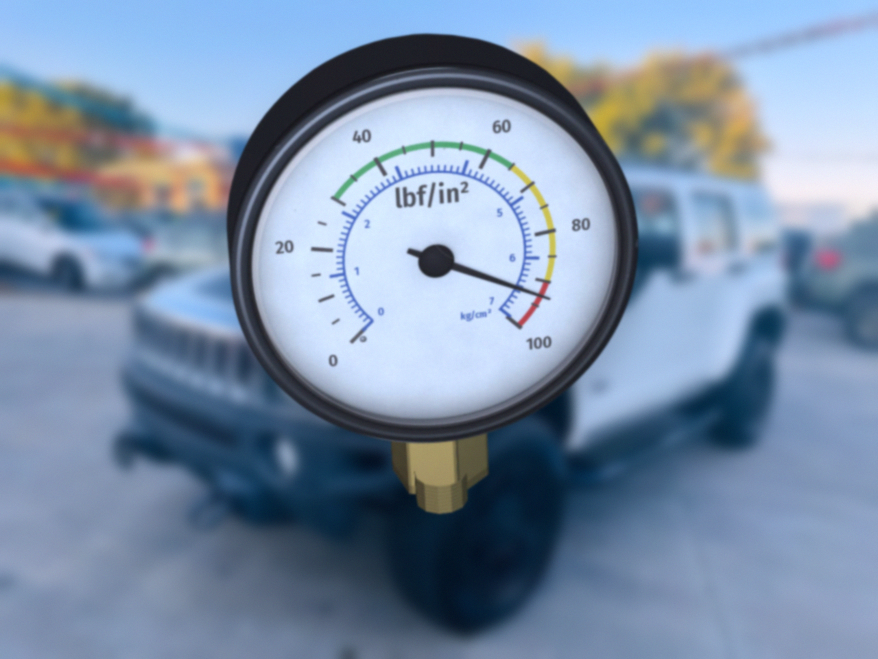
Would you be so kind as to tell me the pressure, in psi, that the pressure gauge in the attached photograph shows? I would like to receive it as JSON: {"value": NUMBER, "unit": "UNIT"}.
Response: {"value": 92.5, "unit": "psi"}
